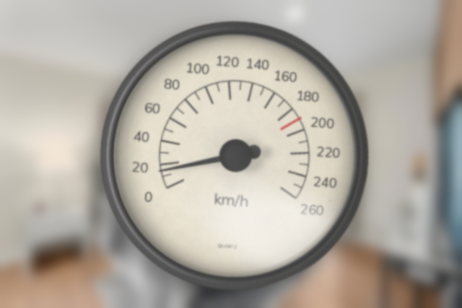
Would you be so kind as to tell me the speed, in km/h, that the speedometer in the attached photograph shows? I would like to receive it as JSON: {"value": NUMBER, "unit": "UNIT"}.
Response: {"value": 15, "unit": "km/h"}
